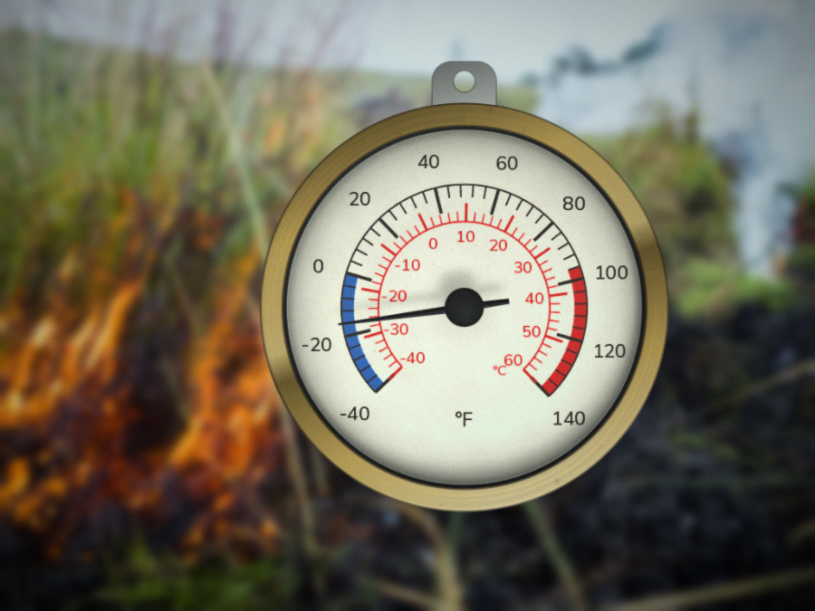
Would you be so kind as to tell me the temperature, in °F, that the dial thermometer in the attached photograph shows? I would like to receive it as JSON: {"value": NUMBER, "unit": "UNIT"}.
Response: {"value": -16, "unit": "°F"}
